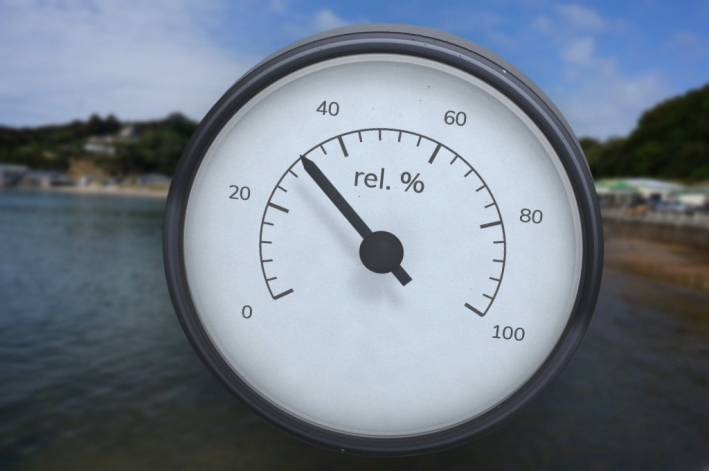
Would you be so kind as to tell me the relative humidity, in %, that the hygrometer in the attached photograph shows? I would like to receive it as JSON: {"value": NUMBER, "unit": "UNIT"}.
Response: {"value": 32, "unit": "%"}
